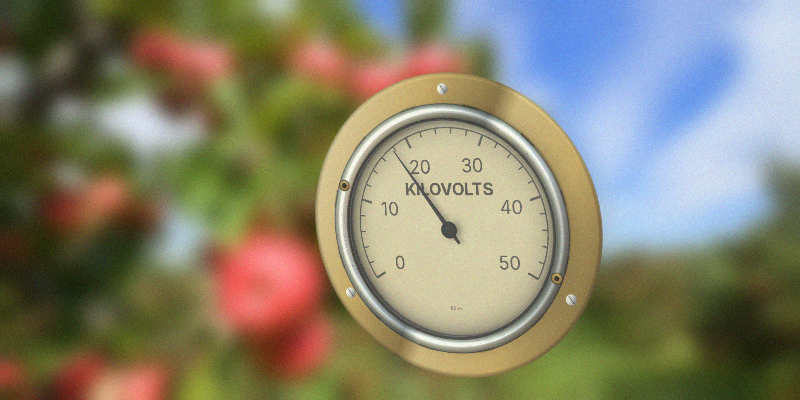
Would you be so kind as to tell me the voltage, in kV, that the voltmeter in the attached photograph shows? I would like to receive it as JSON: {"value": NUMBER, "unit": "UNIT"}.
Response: {"value": 18, "unit": "kV"}
